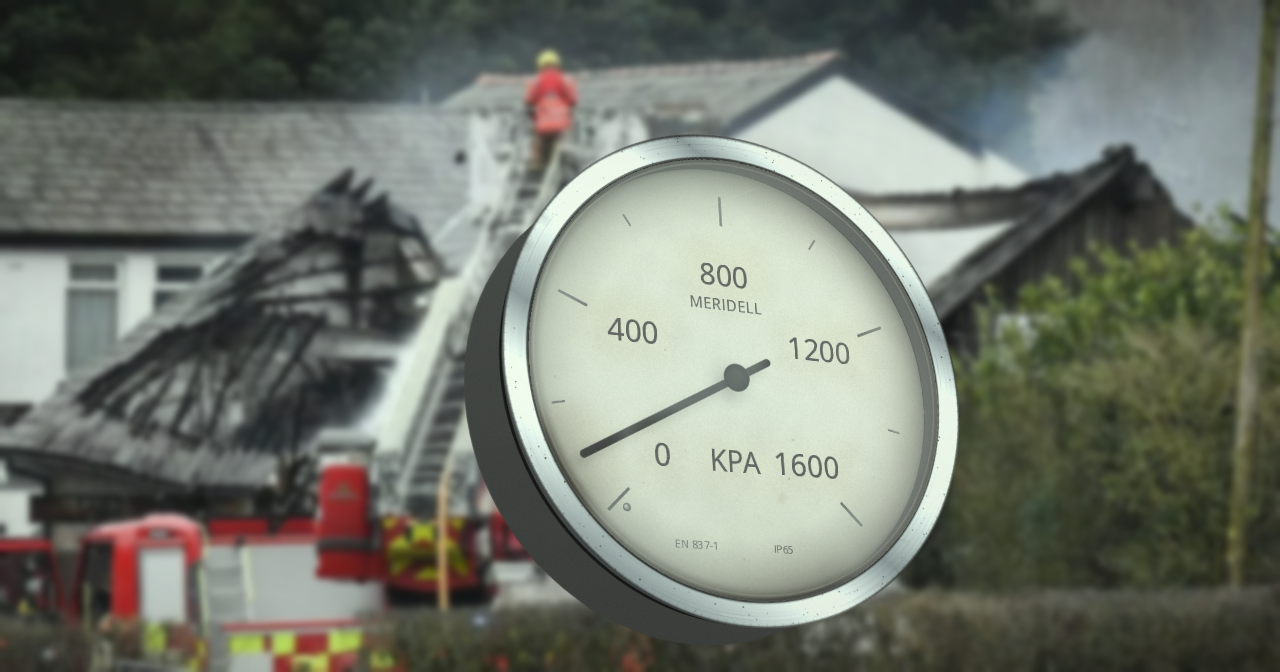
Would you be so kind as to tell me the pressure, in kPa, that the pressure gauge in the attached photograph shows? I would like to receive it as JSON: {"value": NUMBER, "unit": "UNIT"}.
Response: {"value": 100, "unit": "kPa"}
